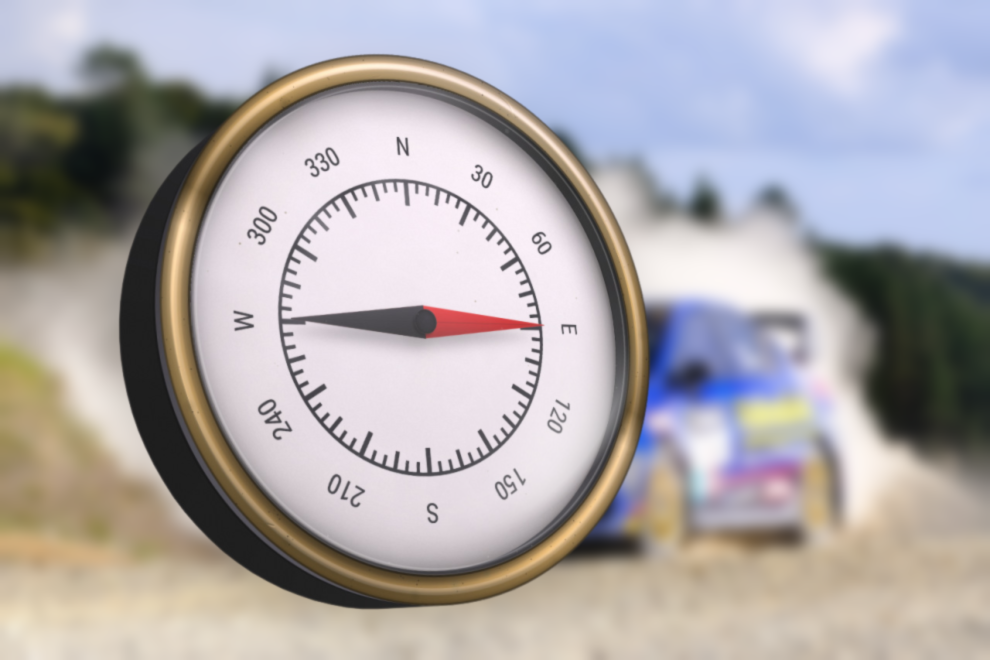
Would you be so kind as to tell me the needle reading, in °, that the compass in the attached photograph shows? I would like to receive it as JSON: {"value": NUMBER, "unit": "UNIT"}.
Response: {"value": 90, "unit": "°"}
